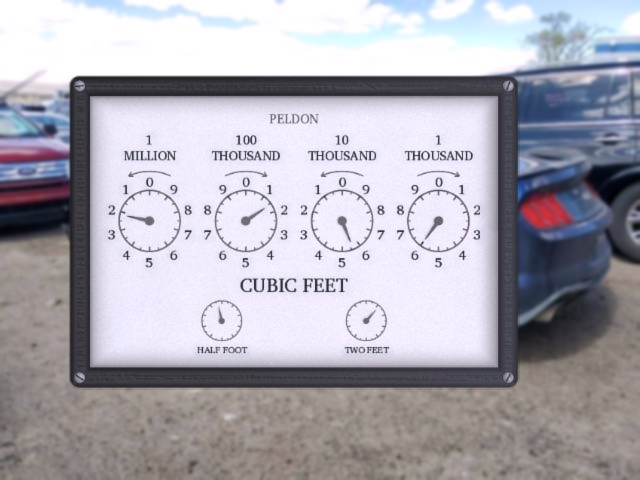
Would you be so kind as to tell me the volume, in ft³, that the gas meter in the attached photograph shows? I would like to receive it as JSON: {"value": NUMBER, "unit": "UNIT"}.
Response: {"value": 215600, "unit": "ft³"}
